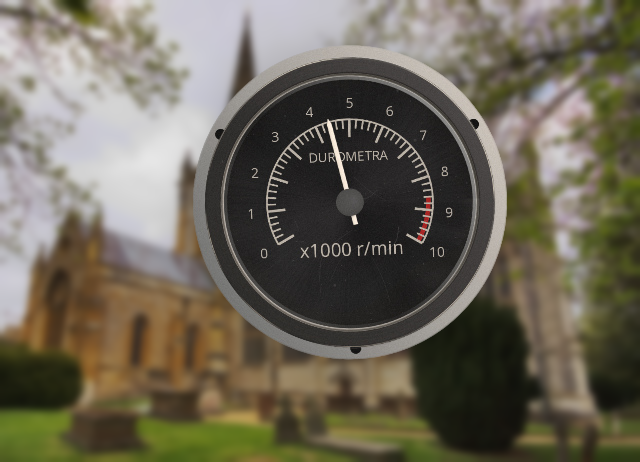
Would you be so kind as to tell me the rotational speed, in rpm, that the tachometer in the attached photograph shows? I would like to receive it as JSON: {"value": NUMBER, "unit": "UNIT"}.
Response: {"value": 4400, "unit": "rpm"}
